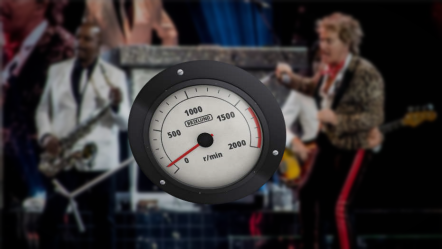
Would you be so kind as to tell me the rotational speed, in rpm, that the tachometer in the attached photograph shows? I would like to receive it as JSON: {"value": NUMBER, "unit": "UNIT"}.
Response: {"value": 100, "unit": "rpm"}
